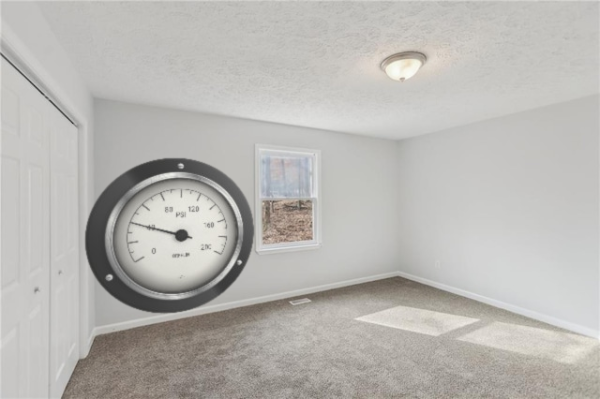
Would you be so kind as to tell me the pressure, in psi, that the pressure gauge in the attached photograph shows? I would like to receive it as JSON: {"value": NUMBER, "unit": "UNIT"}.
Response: {"value": 40, "unit": "psi"}
